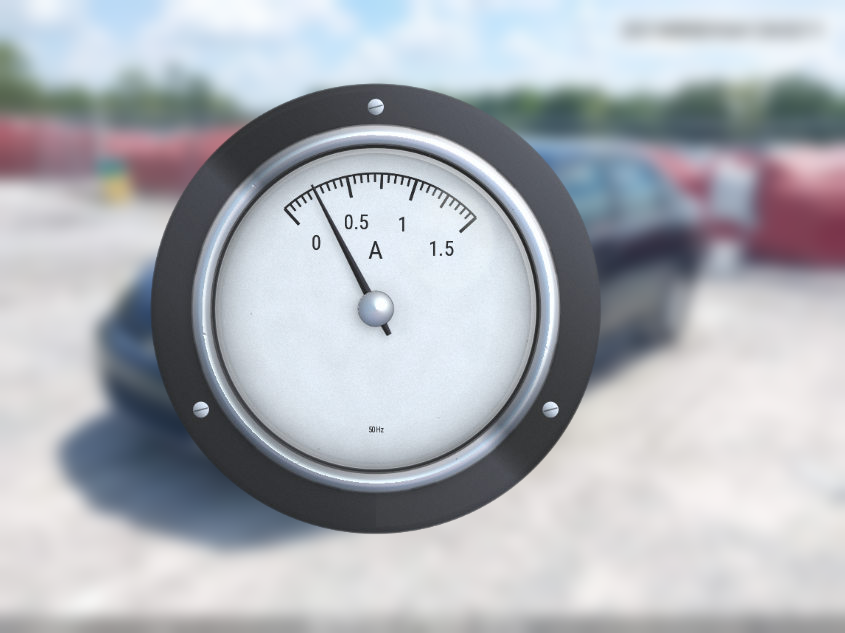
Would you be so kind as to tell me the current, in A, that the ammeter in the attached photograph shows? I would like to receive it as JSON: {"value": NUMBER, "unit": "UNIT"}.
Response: {"value": 0.25, "unit": "A"}
